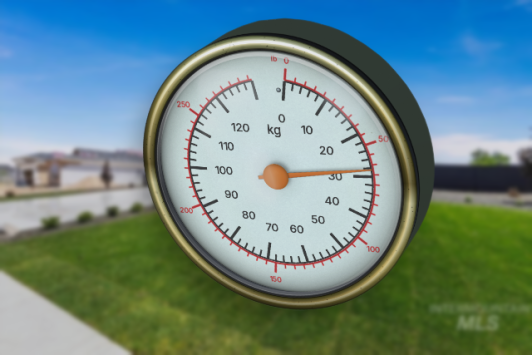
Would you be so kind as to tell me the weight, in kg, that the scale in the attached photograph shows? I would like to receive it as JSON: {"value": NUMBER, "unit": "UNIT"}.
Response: {"value": 28, "unit": "kg"}
